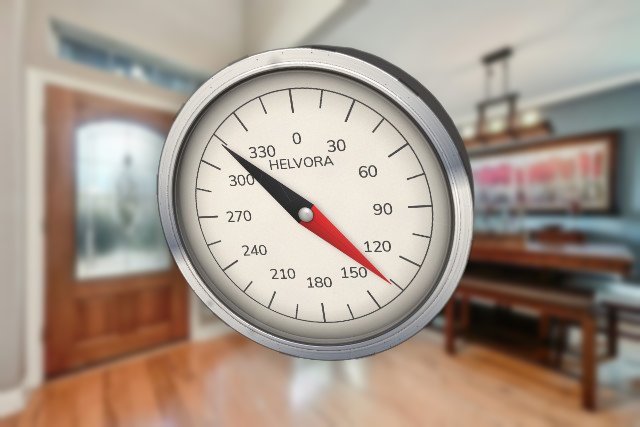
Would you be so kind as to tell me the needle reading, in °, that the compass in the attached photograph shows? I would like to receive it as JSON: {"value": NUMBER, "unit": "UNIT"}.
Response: {"value": 135, "unit": "°"}
